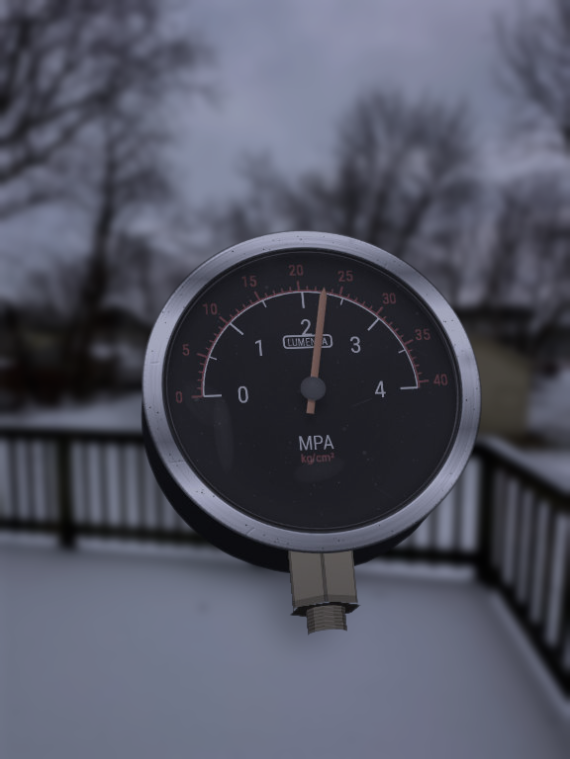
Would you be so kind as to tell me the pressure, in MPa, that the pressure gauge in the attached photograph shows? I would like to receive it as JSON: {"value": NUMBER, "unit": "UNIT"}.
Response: {"value": 2.25, "unit": "MPa"}
